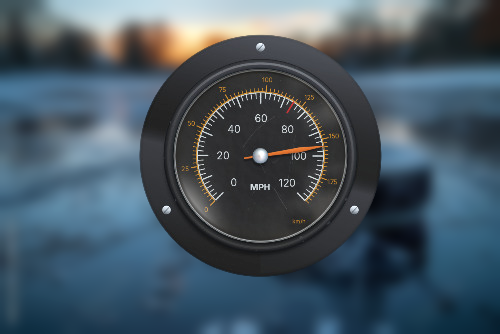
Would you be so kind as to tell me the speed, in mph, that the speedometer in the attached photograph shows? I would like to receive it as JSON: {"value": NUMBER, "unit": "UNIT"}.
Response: {"value": 96, "unit": "mph"}
